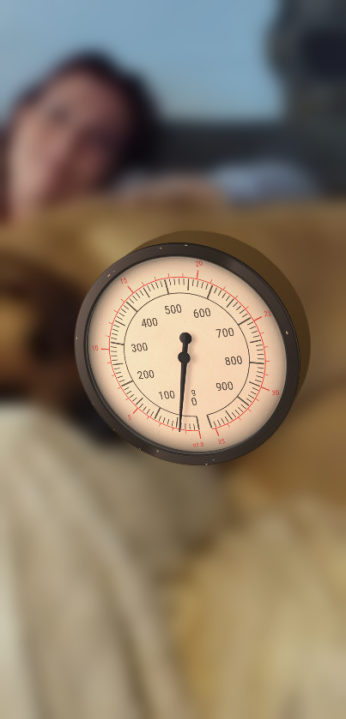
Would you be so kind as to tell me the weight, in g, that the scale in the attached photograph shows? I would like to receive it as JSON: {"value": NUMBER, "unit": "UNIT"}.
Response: {"value": 40, "unit": "g"}
